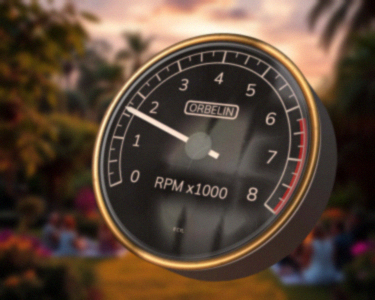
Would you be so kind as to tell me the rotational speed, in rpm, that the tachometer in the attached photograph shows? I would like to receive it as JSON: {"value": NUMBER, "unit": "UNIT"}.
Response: {"value": 1625, "unit": "rpm"}
